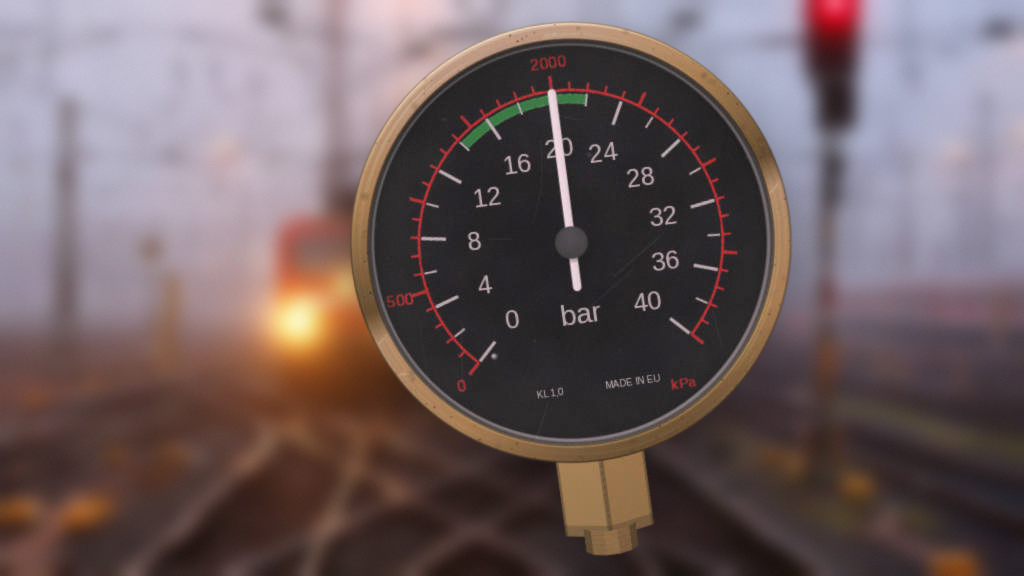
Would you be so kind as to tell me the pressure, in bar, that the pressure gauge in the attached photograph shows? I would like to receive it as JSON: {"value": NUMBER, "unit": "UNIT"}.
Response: {"value": 20, "unit": "bar"}
